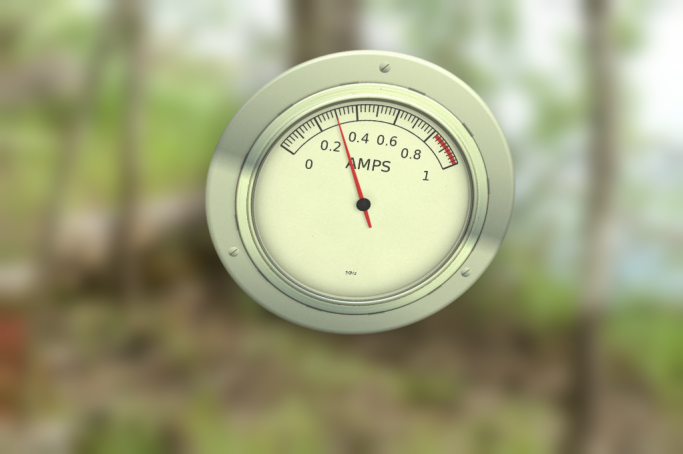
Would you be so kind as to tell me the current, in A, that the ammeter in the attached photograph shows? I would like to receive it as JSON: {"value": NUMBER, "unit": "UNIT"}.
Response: {"value": 0.3, "unit": "A"}
